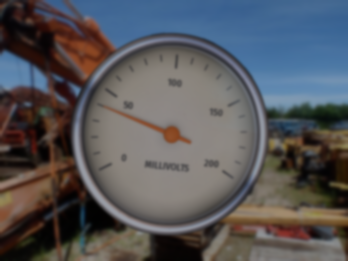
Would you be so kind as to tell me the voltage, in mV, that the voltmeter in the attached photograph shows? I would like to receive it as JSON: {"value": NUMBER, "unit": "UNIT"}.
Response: {"value": 40, "unit": "mV"}
